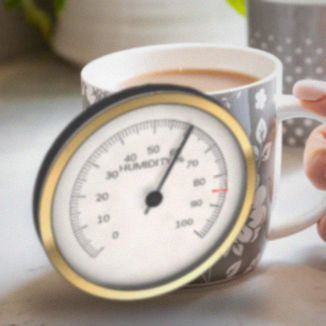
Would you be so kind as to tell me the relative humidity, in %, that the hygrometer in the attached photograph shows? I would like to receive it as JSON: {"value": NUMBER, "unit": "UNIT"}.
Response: {"value": 60, "unit": "%"}
